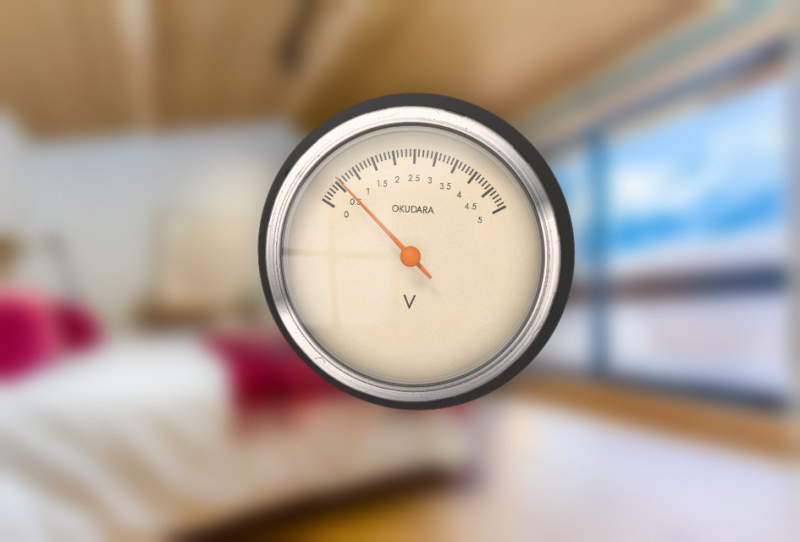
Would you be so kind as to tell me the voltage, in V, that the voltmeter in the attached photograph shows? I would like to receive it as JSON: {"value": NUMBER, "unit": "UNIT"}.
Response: {"value": 0.6, "unit": "V"}
